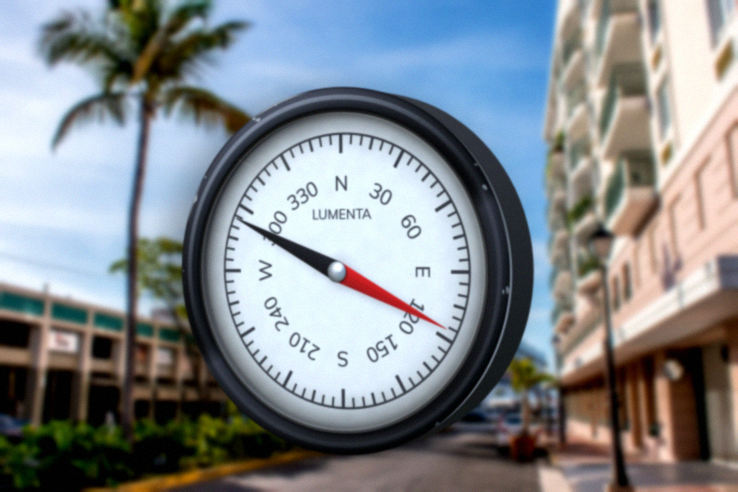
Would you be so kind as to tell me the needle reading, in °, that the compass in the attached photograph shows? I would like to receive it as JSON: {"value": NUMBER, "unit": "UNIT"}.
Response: {"value": 115, "unit": "°"}
